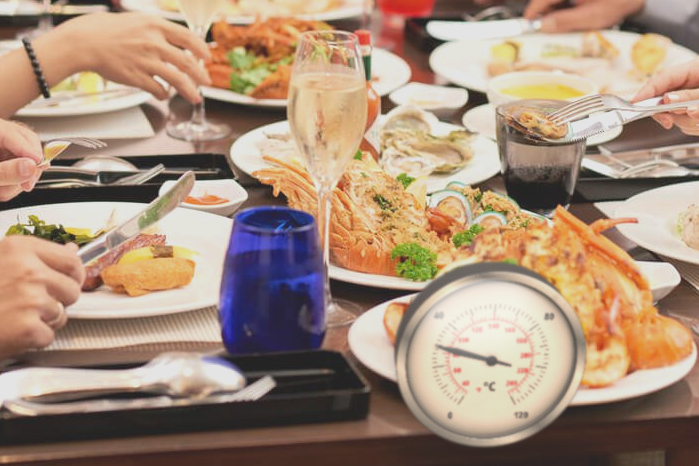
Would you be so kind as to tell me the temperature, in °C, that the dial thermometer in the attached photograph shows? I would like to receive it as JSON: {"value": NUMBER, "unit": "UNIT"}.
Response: {"value": 30, "unit": "°C"}
